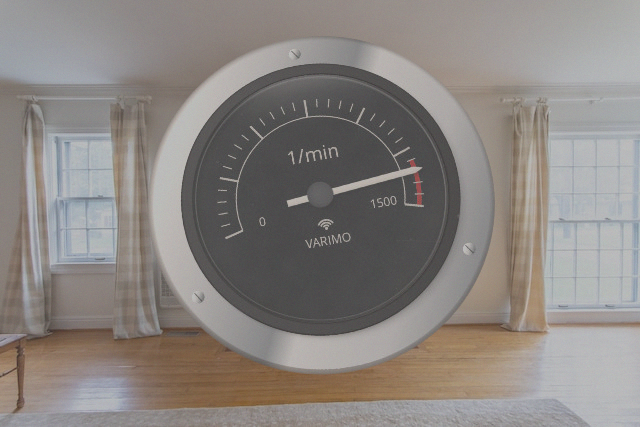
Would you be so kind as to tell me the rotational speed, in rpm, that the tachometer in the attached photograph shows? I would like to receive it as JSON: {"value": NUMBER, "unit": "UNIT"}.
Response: {"value": 1350, "unit": "rpm"}
